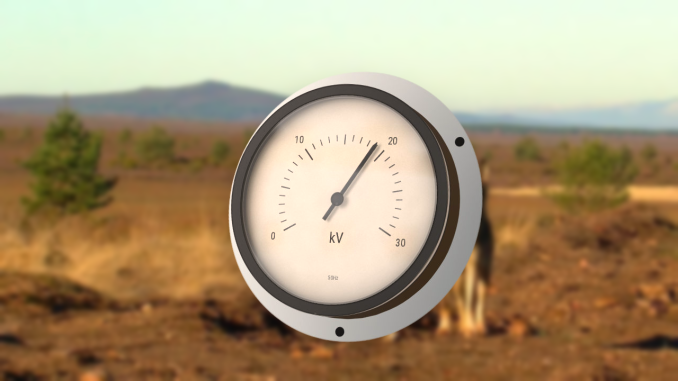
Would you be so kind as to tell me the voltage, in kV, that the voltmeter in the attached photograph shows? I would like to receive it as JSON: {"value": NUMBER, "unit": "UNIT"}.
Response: {"value": 19, "unit": "kV"}
